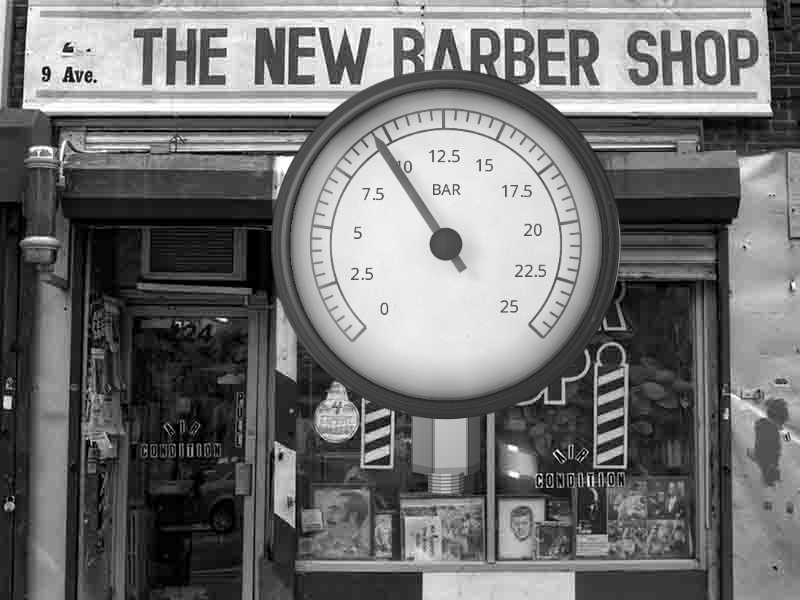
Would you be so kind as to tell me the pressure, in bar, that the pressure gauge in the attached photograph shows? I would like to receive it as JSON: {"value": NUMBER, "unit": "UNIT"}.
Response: {"value": 9.5, "unit": "bar"}
